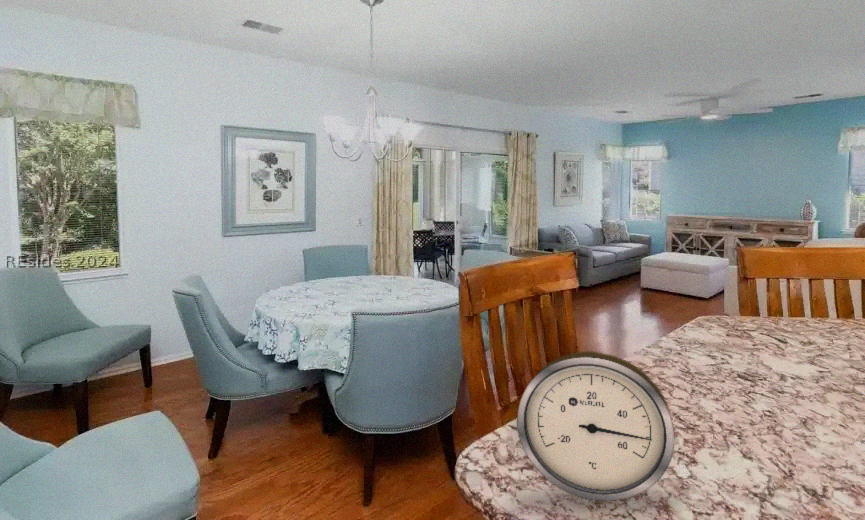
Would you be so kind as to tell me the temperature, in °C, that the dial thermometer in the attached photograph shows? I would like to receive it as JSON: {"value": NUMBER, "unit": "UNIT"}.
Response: {"value": 52, "unit": "°C"}
